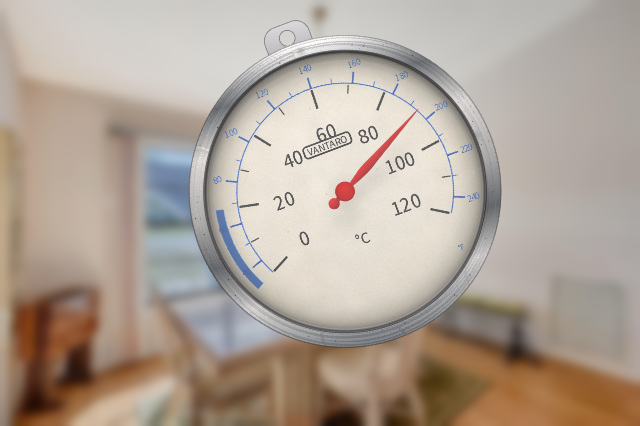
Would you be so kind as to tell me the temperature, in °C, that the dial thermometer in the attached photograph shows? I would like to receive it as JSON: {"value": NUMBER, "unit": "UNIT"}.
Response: {"value": 90, "unit": "°C"}
